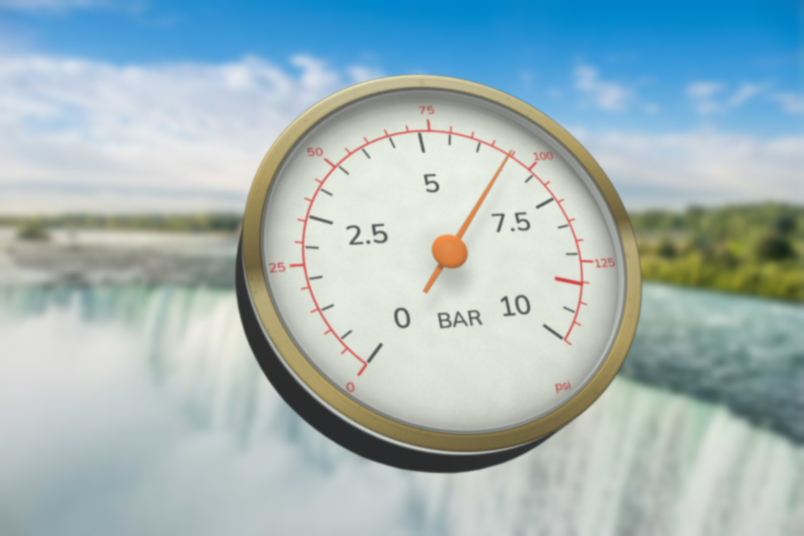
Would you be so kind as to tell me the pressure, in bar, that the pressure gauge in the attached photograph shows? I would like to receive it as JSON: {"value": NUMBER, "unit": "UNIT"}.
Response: {"value": 6.5, "unit": "bar"}
